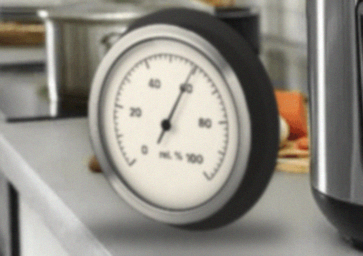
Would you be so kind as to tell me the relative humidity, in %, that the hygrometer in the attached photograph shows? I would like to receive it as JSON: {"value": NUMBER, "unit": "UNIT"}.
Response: {"value": 60, "unit": "%"}
